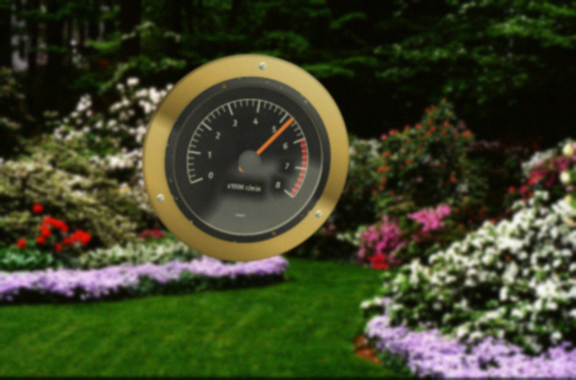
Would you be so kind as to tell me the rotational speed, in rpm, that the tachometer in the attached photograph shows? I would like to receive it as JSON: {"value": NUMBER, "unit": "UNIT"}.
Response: {"value": 5200, "unit": "rpm"}
